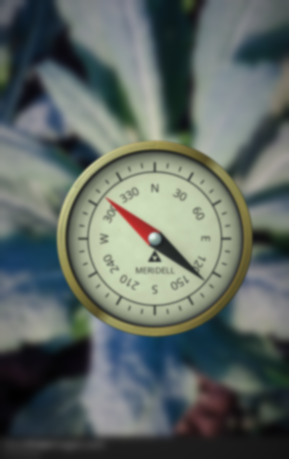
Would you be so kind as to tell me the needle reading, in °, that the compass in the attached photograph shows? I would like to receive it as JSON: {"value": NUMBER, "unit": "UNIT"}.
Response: {"value": 310, "unit": "°"}
